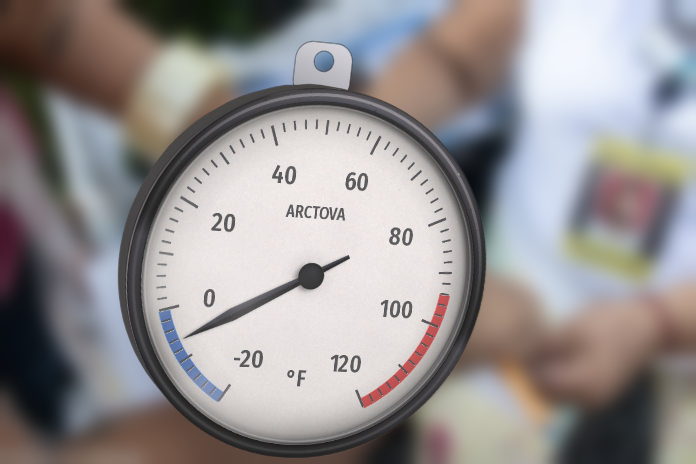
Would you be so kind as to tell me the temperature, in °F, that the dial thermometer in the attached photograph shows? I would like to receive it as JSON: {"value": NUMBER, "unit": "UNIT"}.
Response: {"value": -6, "unit": "°F"}
